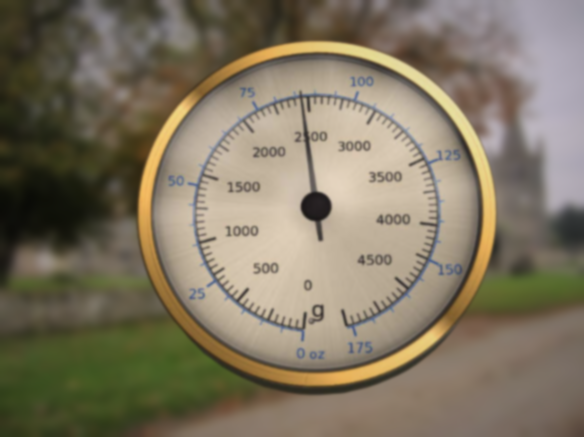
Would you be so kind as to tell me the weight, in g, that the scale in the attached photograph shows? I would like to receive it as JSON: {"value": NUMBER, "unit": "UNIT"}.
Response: {"value": 2450, "unit": "g"}
